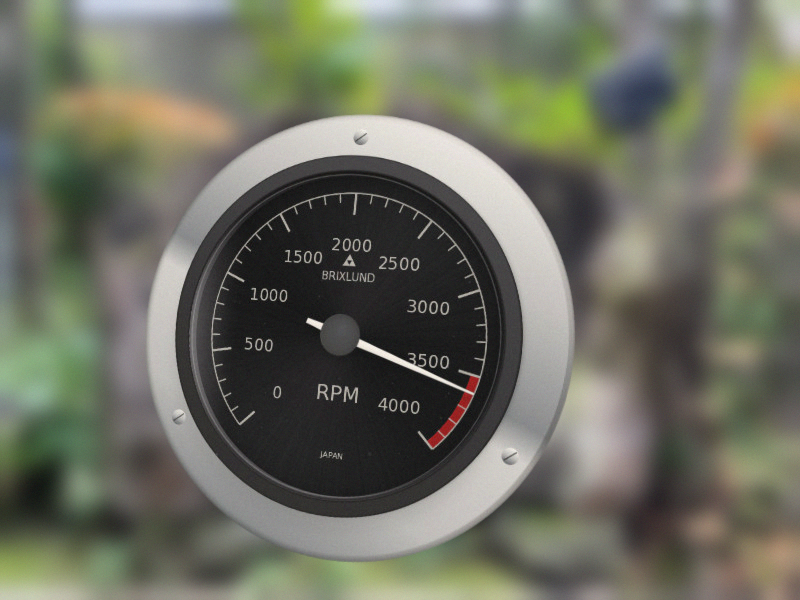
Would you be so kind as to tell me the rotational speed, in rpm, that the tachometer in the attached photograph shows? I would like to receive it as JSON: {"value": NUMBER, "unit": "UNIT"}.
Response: {"value": 3600, "unit": "rpm"}
